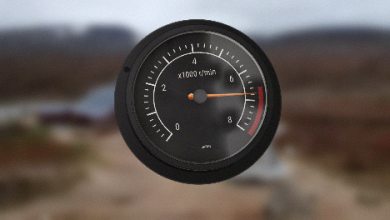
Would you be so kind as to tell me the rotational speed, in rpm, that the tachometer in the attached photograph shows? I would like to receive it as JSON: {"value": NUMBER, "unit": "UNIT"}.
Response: {"value": 6800, "unit": "rpm"}
